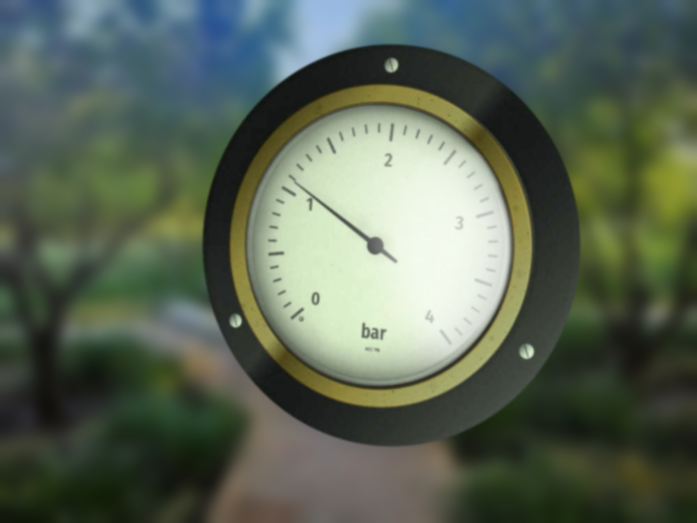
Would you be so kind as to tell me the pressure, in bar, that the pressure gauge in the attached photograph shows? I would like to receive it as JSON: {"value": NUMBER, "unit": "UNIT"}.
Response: {"value": 1.1, "unit": "bar"}
